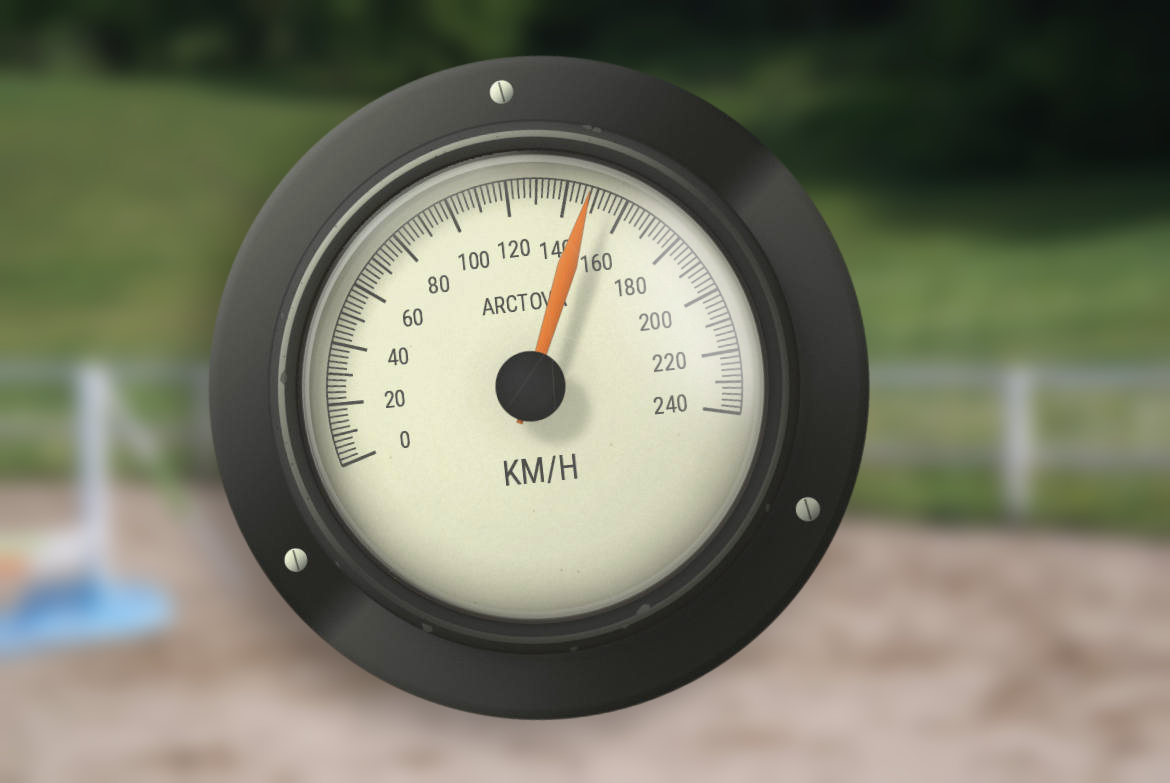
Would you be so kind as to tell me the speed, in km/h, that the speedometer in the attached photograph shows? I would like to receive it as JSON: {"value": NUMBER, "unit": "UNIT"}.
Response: {"value": 148, "unit": "km/h"}
